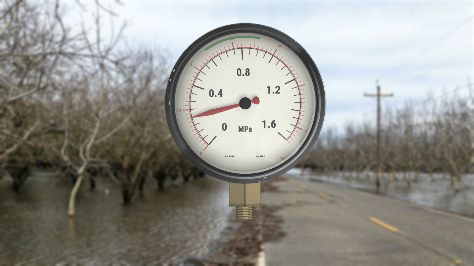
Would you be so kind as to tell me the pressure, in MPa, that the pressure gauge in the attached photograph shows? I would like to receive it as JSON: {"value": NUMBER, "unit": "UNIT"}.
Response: {"value": 0.2, "unit": "MPa"}
